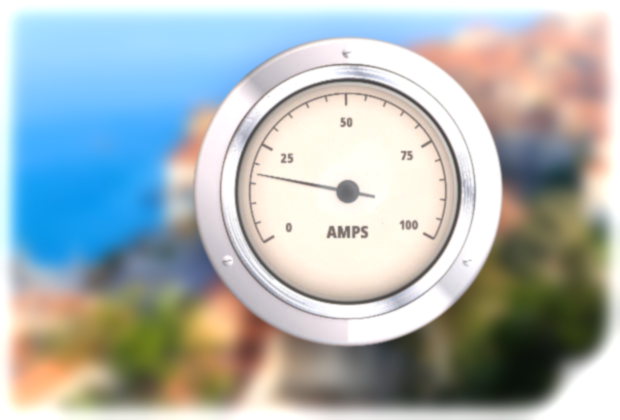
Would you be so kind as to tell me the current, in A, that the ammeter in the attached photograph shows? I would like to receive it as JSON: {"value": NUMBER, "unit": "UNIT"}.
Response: {"value": 17.5, "unit": "A"}
